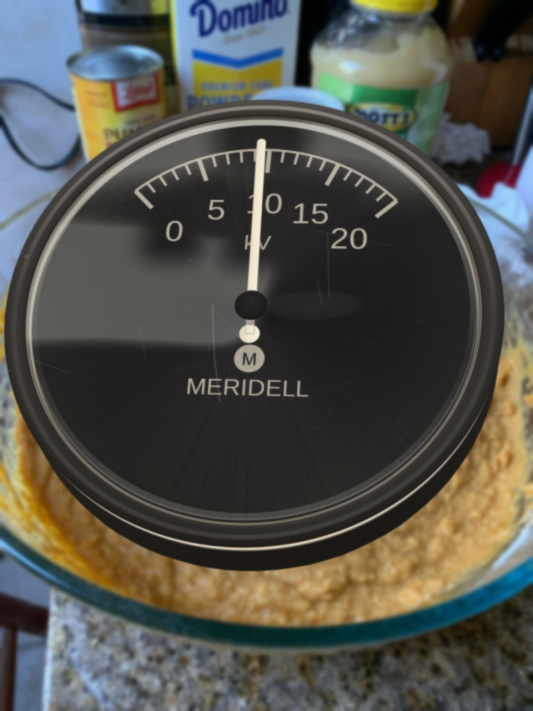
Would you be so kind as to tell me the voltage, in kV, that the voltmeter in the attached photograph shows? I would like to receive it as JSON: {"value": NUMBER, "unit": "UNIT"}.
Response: {"value": 9.5, "unit": "kV"}
